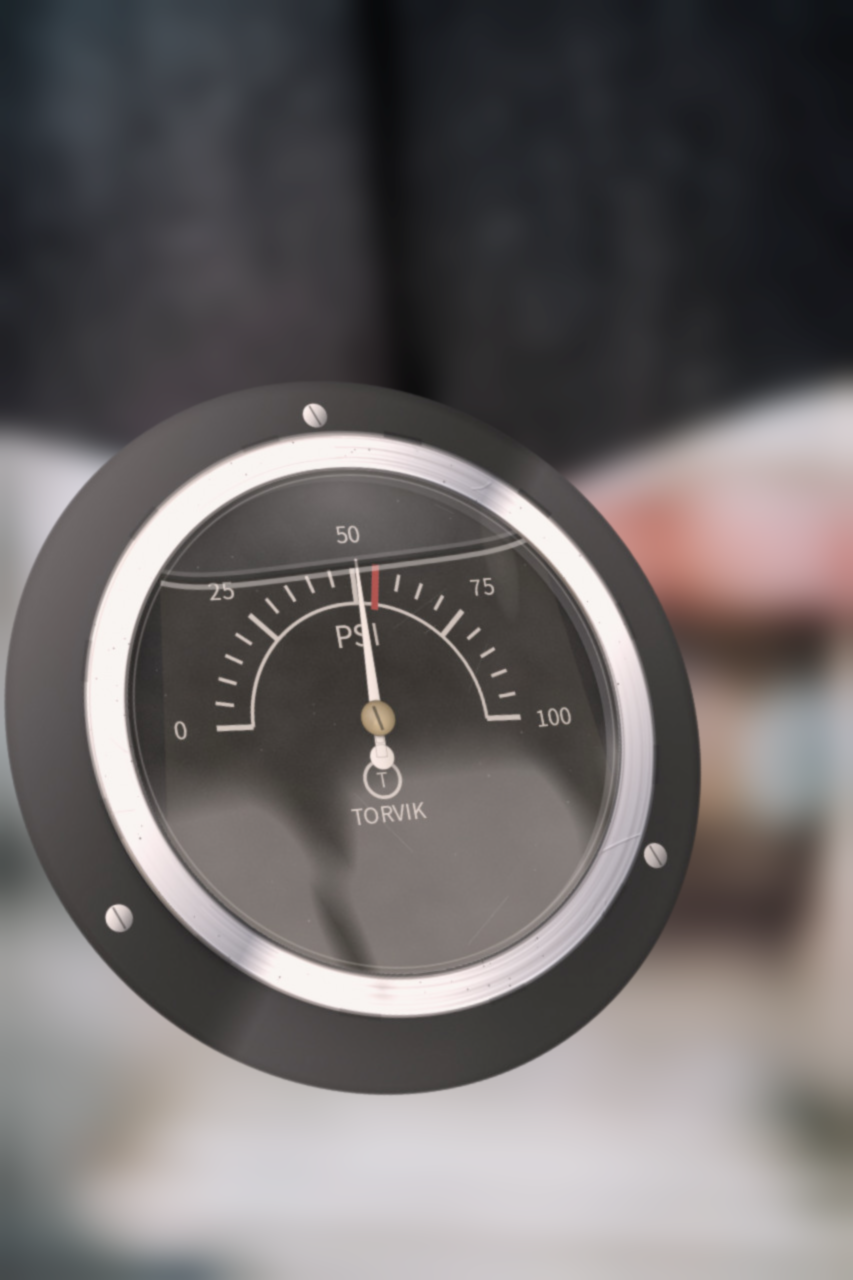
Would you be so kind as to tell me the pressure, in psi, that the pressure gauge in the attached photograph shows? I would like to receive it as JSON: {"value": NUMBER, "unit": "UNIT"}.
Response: {"value": 50, "unit": "psi"}
